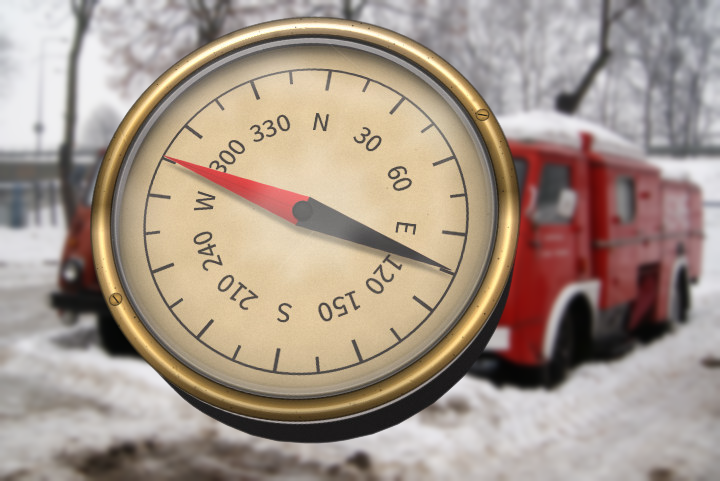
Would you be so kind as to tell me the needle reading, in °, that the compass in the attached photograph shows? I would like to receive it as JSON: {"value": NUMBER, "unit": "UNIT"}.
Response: {"value": 285, "unit": "°"}
